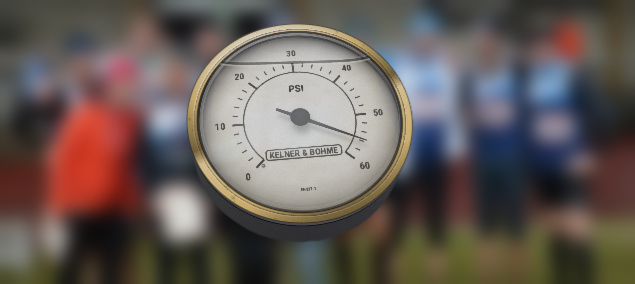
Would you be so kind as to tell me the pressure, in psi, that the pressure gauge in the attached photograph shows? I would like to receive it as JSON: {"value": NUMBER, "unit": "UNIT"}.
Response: {"value": 56, "unit": "psi"}
